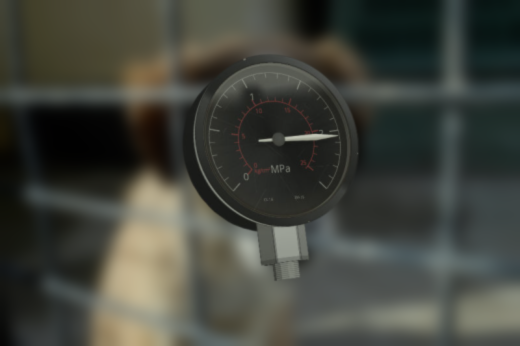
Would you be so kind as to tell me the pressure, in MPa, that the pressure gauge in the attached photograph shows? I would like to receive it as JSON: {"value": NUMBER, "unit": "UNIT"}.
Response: {"value": 2.05, "unit": "MPa"}
